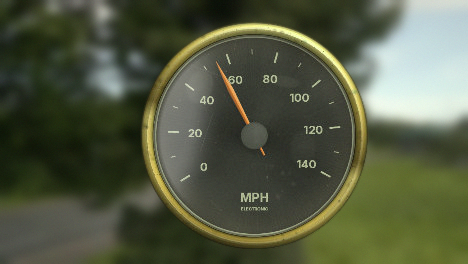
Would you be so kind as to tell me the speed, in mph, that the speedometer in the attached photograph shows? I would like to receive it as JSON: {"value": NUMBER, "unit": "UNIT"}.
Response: {"value": 55, "unit": "mph"}
